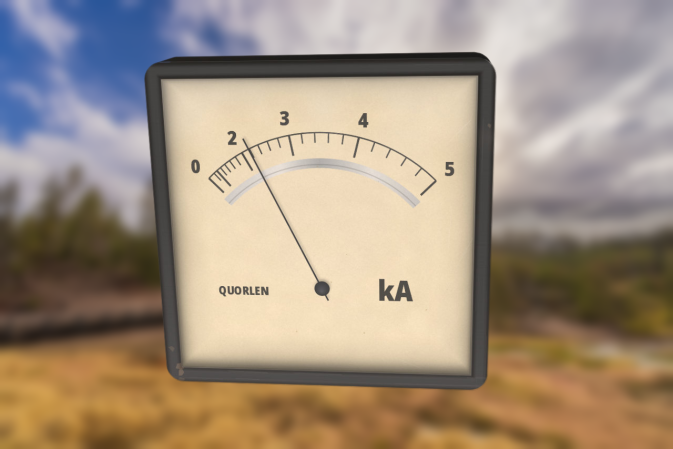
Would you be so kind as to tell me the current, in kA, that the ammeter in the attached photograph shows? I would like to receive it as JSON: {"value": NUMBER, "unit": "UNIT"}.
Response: {"value": 2.2, "unit": "kA"}
